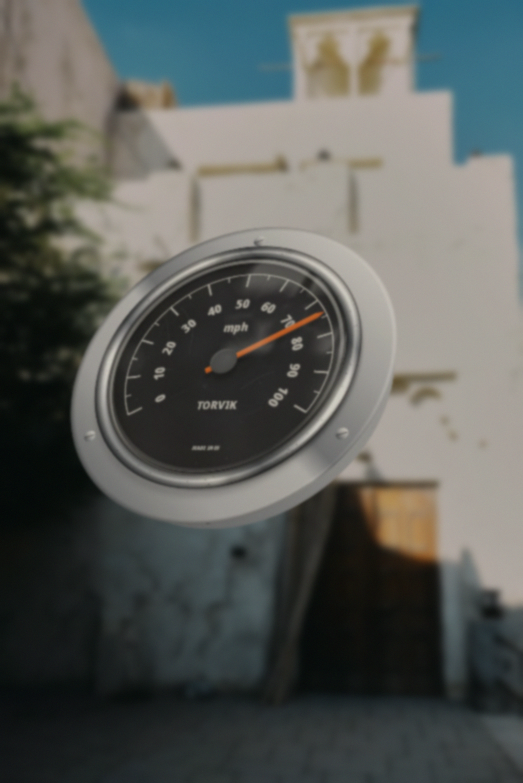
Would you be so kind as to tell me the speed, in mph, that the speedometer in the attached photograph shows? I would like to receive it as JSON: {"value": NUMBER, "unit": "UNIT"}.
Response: {"value": 75, "unit": "mph"}
